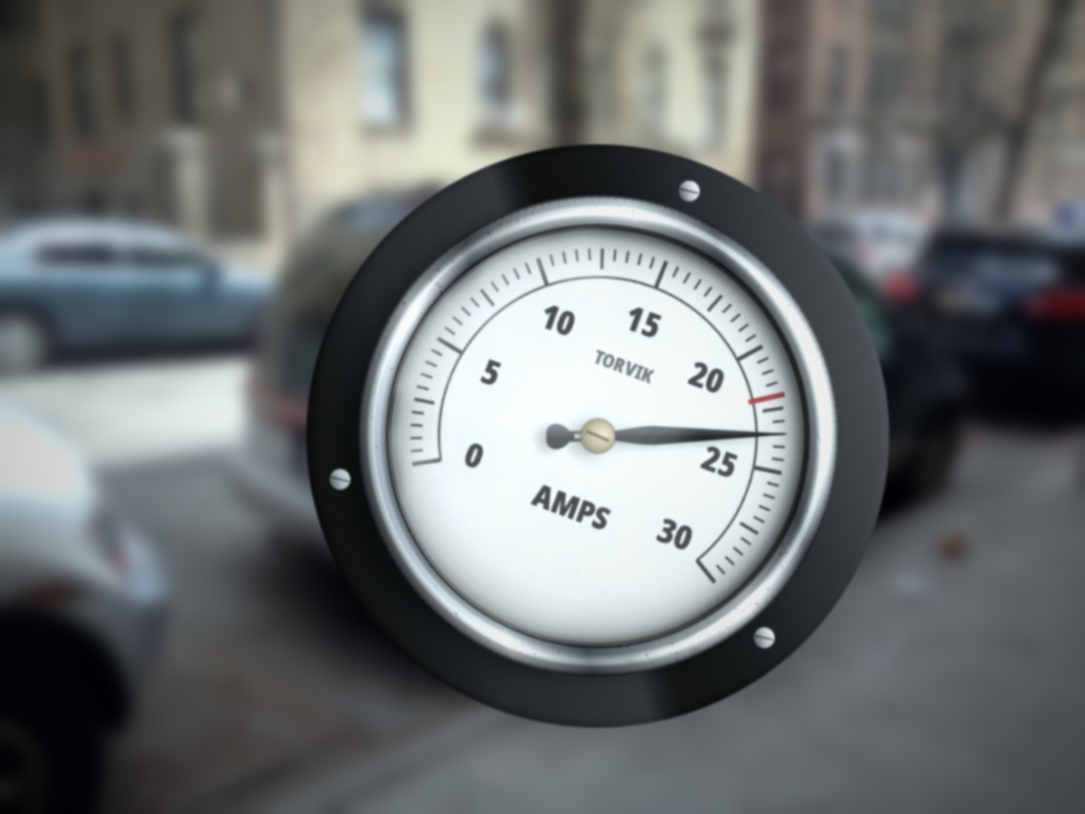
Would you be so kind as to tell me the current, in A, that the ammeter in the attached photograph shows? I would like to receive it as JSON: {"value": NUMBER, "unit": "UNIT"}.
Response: {"value": 23.5, "unit": "A"}
